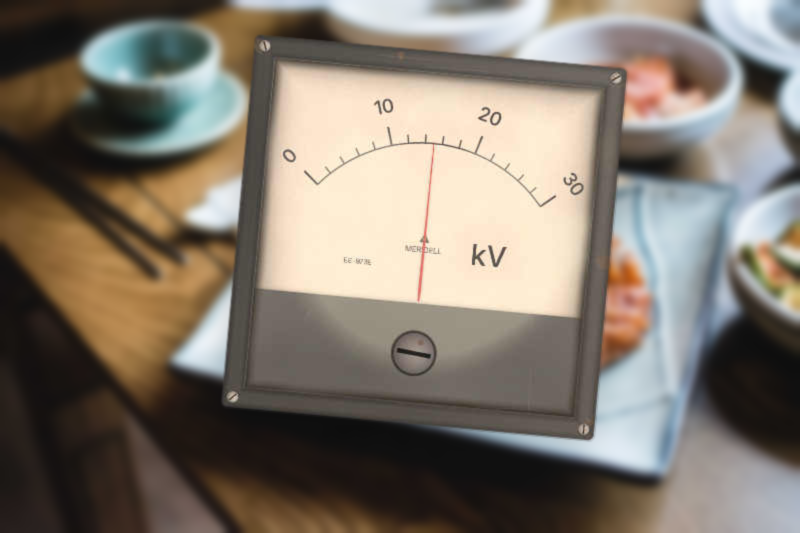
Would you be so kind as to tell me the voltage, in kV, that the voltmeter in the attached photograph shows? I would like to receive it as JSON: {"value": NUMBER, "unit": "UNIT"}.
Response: {"value": 15, "unit": "kV"}
